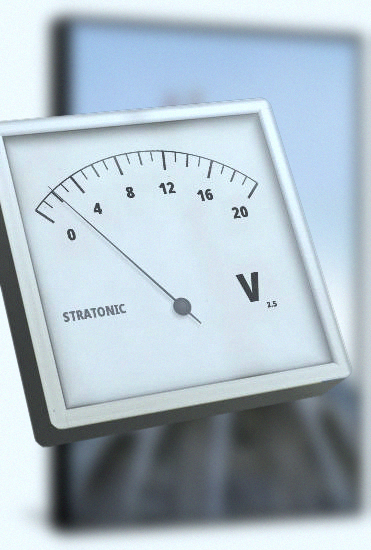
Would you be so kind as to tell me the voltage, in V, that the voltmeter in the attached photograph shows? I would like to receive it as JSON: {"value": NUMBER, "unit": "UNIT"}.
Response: {"value": 2, "unit": "V"}
